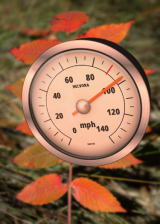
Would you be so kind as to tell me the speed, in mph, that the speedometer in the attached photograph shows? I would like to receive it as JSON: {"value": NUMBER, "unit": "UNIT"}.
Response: {"value": 97.5, "unit": "mph"}
